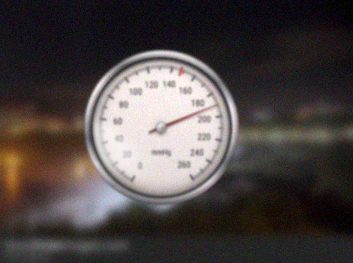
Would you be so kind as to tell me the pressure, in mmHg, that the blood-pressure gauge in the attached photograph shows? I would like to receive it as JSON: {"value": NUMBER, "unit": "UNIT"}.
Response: {"value": 190, "unit": "mmHg"}
